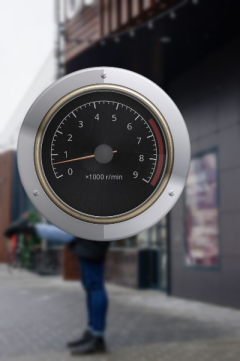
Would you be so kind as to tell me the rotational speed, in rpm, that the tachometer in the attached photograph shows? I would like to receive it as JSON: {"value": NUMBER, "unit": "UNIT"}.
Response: {"value": 600, "unit": "rpm"}
